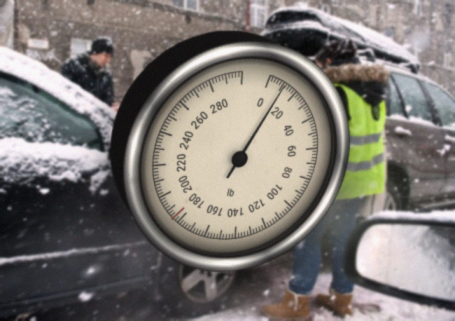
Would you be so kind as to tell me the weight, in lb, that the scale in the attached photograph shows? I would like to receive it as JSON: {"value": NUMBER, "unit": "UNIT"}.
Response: {"value": 10, "unit": "lb"}
